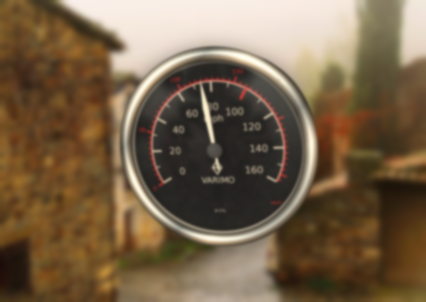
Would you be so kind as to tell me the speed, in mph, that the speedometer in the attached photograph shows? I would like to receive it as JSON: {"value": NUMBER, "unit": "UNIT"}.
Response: {"value": 75, "unit": "mph"}
